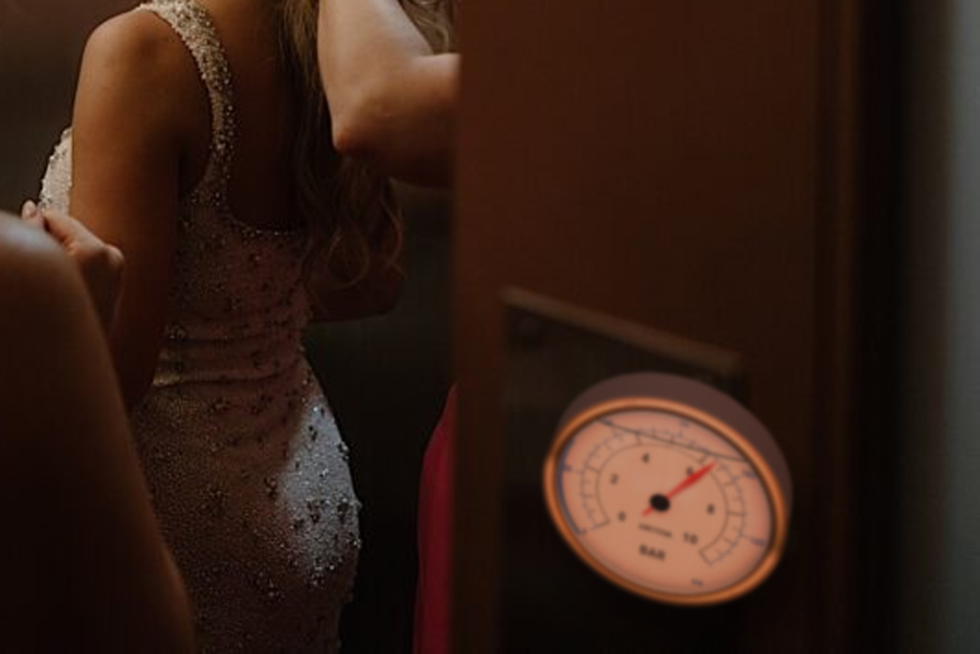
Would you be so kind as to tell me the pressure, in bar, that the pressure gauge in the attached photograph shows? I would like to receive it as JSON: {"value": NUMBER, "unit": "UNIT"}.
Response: {"value": 6.25, "unit": "bar"}
